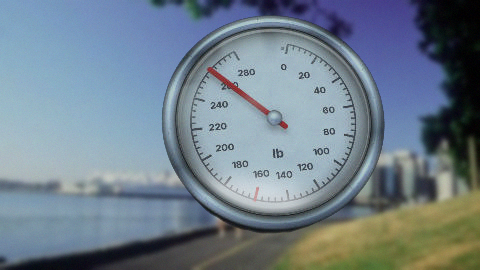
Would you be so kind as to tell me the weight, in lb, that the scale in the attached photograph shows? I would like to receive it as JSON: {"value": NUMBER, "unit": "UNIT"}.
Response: {"value": 260, "unit": "lb"}
